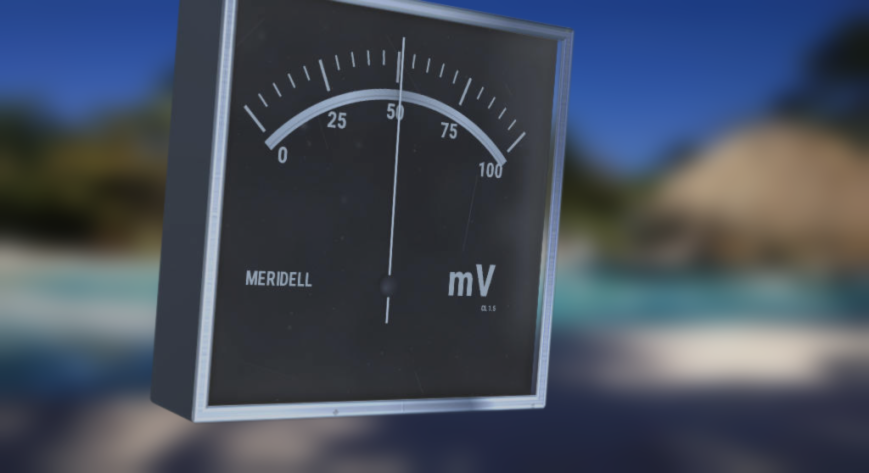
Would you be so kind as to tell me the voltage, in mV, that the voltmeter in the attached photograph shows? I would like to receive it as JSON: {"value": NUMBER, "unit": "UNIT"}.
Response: {"value": 50, "unit": "mV"}
